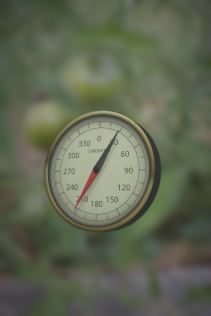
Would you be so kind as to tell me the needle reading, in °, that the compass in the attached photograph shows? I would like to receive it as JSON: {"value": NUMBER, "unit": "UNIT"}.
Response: {"value": 210, "unit": "°"}
